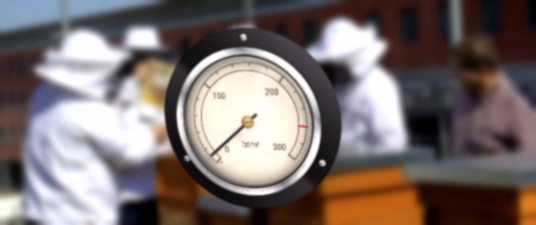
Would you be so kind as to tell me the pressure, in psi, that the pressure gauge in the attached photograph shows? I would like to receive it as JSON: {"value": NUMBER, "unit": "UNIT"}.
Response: {"value": 10, "unit": "psi"}
